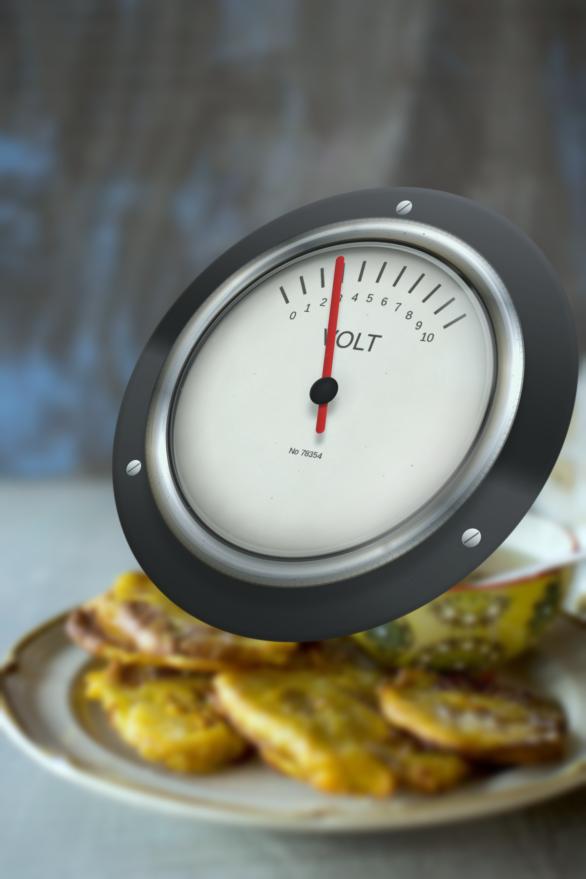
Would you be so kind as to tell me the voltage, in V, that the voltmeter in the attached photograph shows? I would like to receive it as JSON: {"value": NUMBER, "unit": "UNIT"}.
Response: {"value": 3, "unit": "V"}
